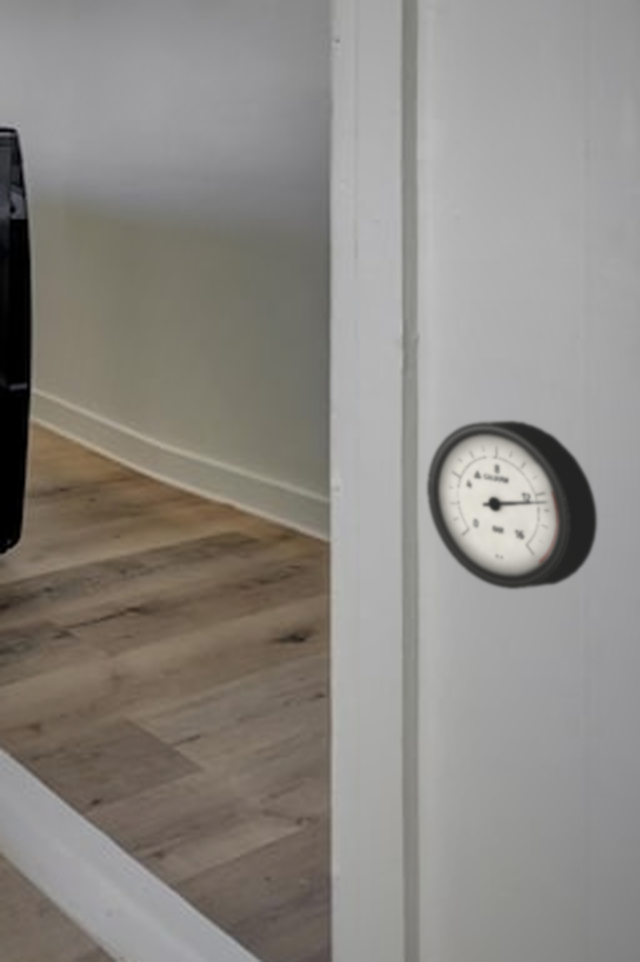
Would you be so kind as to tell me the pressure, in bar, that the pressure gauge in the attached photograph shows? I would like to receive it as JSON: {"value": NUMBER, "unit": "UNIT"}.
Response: {"value": 12.5, "unit": "bar"}
